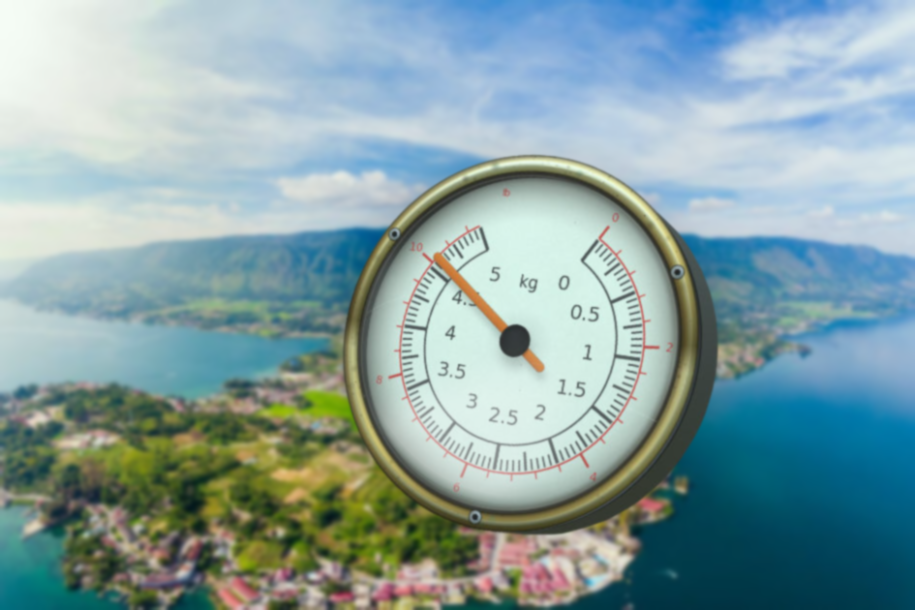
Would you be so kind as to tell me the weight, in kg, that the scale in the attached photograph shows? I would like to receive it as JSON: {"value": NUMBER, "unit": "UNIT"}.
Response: {"value": 4.6, "unit": "kg"}
